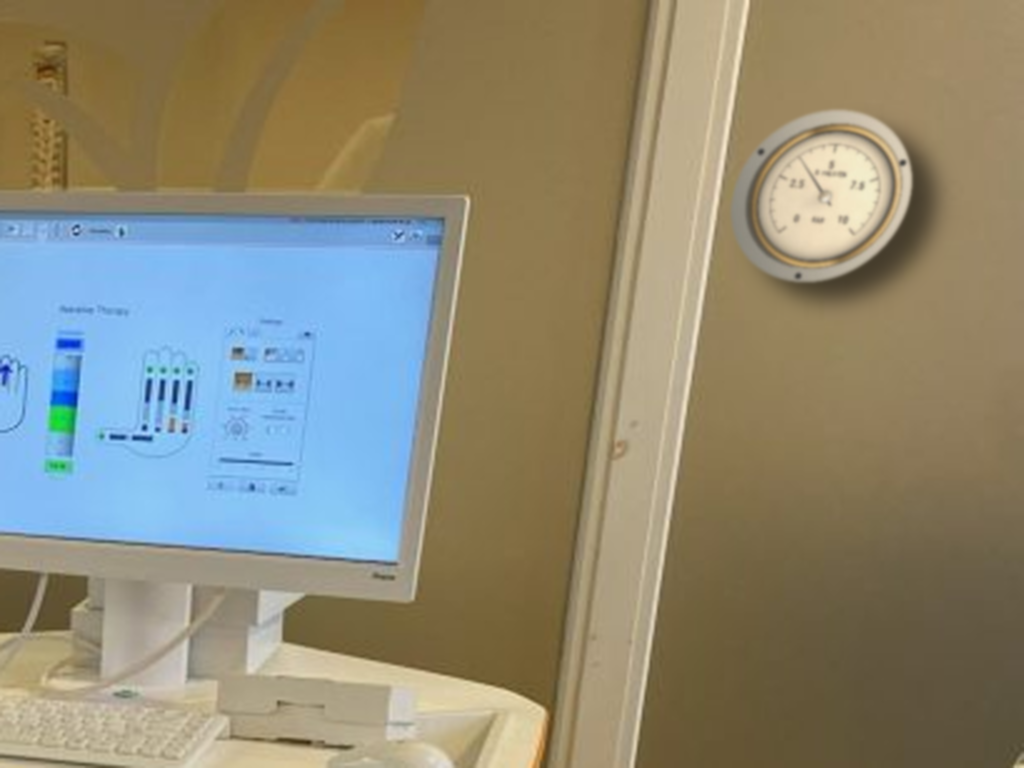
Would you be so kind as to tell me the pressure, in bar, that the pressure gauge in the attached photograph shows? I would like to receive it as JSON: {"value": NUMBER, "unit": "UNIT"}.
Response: {"value": 3.5, "unit": "bar"}
